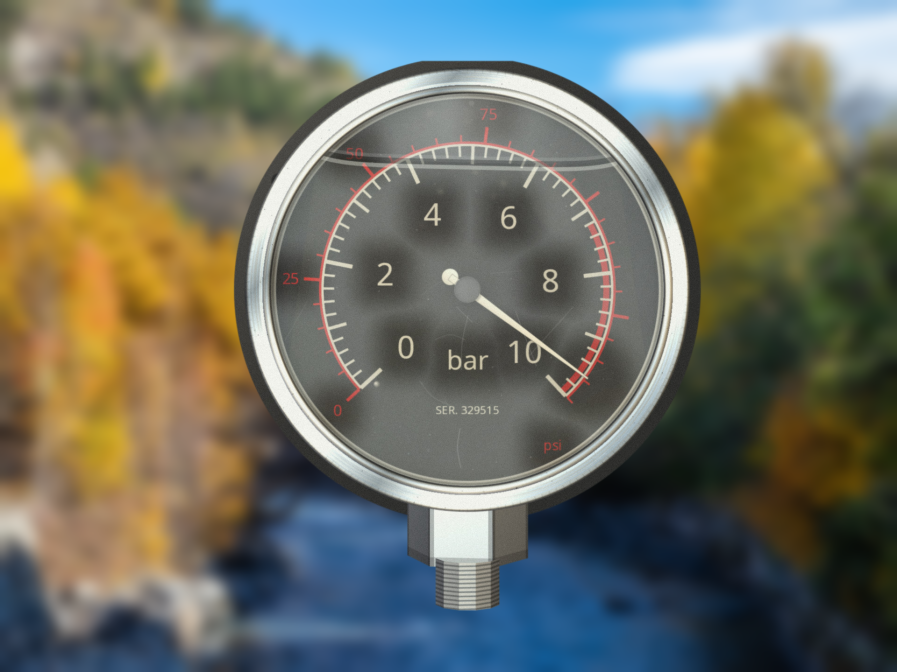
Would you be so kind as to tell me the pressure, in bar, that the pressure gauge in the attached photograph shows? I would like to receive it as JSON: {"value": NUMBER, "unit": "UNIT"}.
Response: {"value": 9.6, "unit": "bar"}
